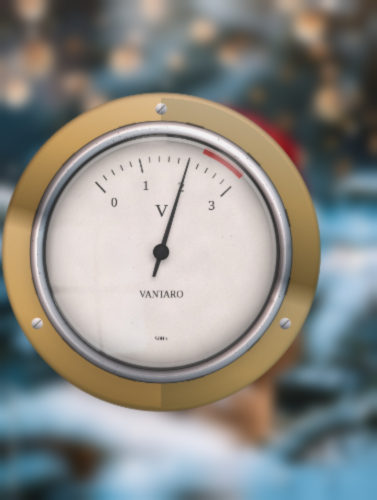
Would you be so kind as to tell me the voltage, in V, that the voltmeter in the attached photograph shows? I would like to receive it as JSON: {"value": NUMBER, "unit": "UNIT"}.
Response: {"value": 2, "unit": "V"}
